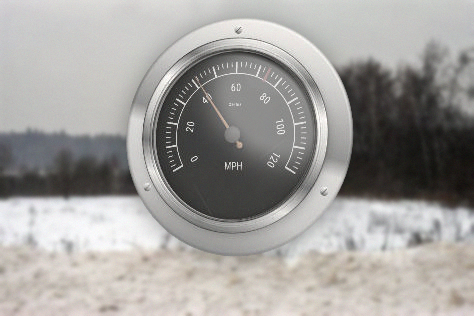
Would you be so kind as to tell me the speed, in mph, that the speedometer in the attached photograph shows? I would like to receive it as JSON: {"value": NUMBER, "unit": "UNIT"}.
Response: {"value": 42, "unit": "mph"}
